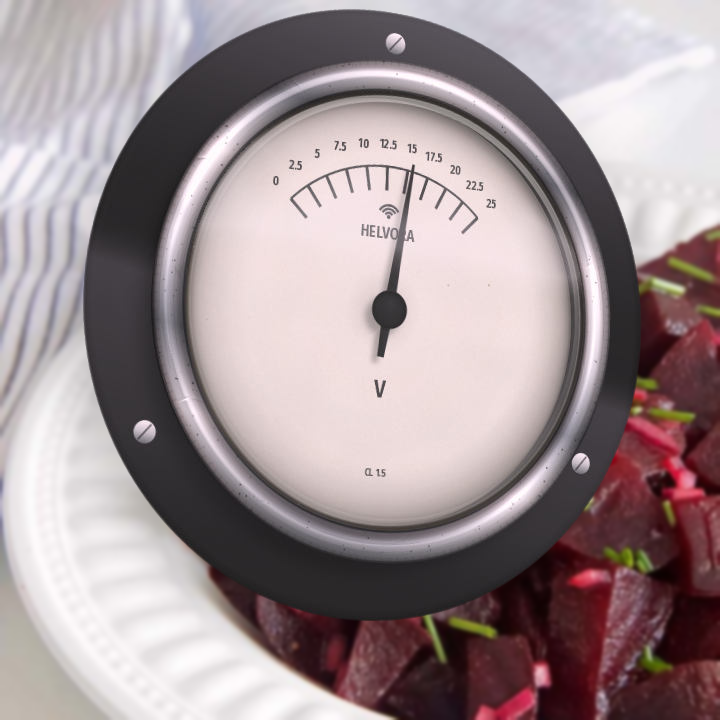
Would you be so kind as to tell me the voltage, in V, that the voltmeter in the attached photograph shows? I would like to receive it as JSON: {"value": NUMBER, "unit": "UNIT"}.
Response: {"value": 15, "unit": "V"}
